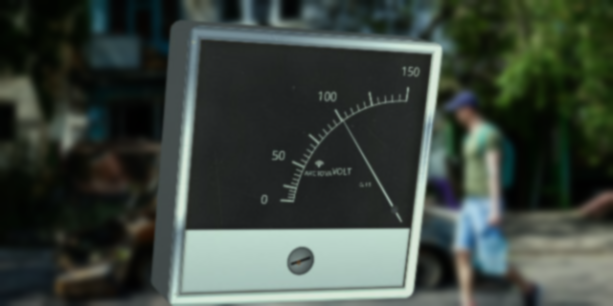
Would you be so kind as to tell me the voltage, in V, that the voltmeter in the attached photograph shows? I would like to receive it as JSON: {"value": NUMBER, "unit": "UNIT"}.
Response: {"value": 100, "unit": "V"}
